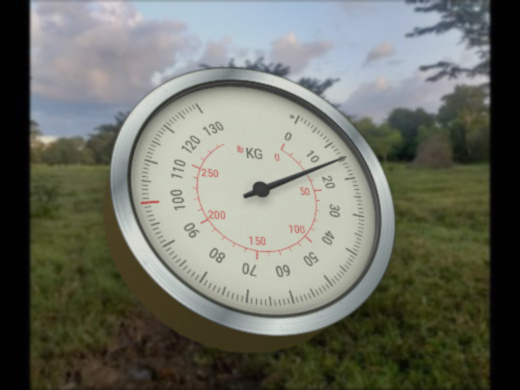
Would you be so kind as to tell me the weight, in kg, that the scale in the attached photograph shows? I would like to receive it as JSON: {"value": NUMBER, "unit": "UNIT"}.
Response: {"value": 15, "unit": "kg"}
